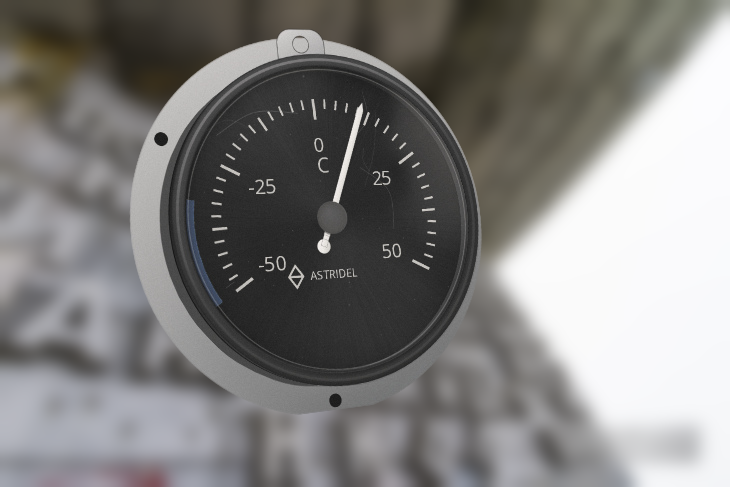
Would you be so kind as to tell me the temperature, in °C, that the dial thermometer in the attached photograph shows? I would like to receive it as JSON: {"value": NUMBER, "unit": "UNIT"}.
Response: {"value": 10, "unit": "°C"}
